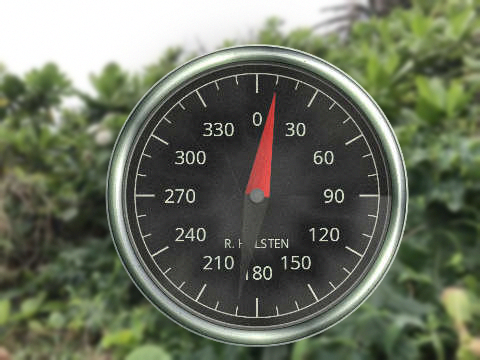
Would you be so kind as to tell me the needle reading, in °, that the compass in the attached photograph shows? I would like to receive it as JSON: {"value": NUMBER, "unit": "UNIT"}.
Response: {"value": 10, "unit": "°"}
